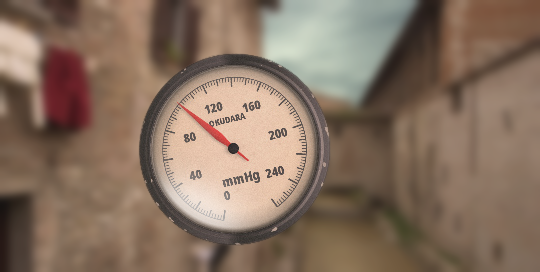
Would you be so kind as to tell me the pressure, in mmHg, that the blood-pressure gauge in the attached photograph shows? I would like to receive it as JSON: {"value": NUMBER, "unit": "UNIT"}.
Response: {"value": 100, "unit": "mmHg"}
